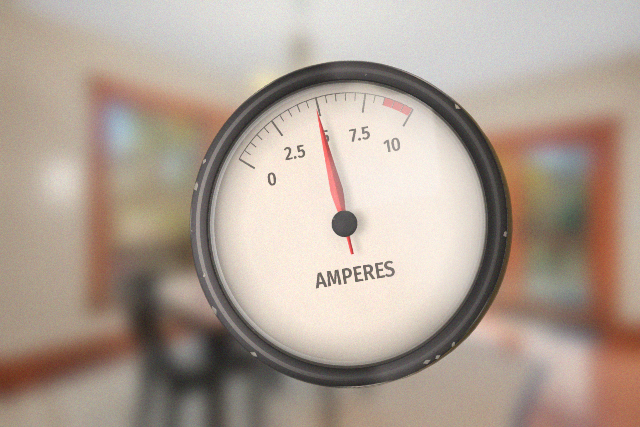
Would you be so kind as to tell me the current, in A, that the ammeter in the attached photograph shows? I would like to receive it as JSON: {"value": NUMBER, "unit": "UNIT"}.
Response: {"value": 5, "unit": "A"}
